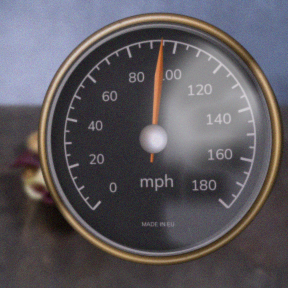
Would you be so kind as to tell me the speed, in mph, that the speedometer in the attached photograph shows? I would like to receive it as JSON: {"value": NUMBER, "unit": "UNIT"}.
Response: {"value": 95, "unit": "mph"}
